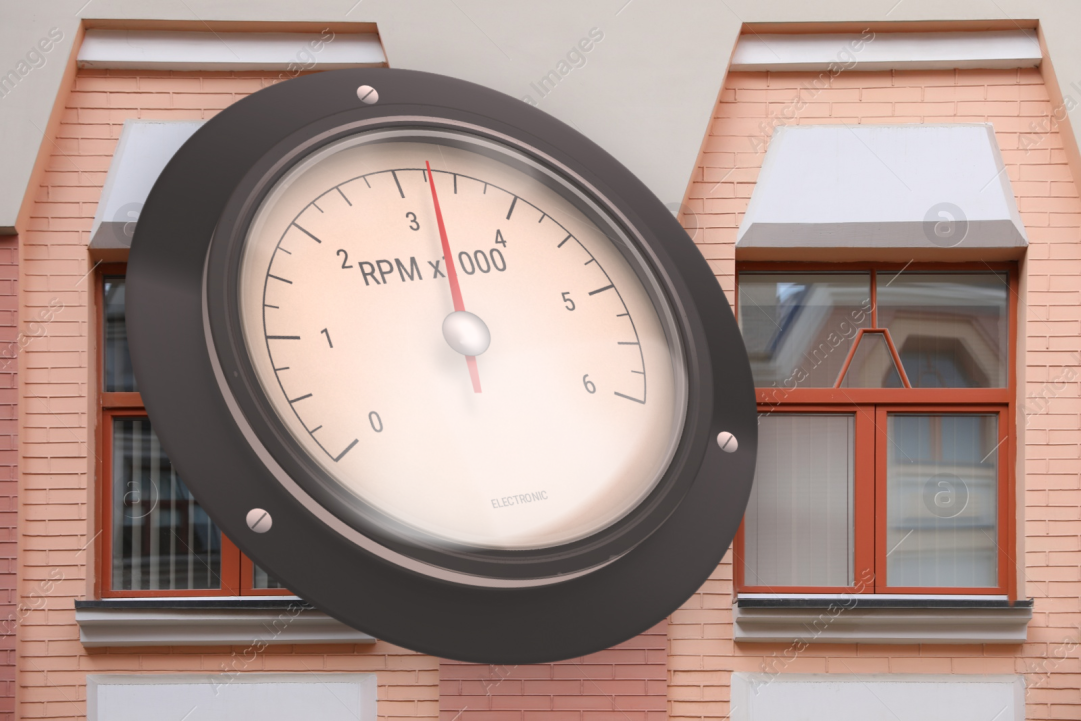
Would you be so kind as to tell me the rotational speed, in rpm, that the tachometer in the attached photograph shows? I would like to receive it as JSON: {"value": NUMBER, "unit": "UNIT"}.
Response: {"value": 3250, "unit": "rpm"}
